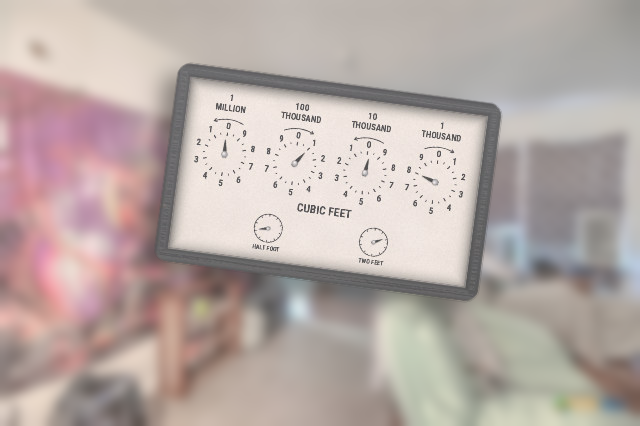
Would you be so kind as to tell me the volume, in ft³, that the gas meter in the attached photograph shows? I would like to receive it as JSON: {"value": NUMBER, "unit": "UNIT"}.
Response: {"value": 9800, "unit": "ft³"}
